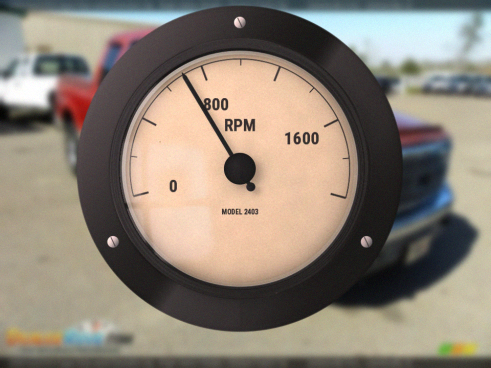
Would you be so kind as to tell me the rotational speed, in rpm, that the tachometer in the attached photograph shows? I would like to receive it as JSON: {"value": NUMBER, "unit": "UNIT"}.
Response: {"value": 700, "unit": "rpm"}
